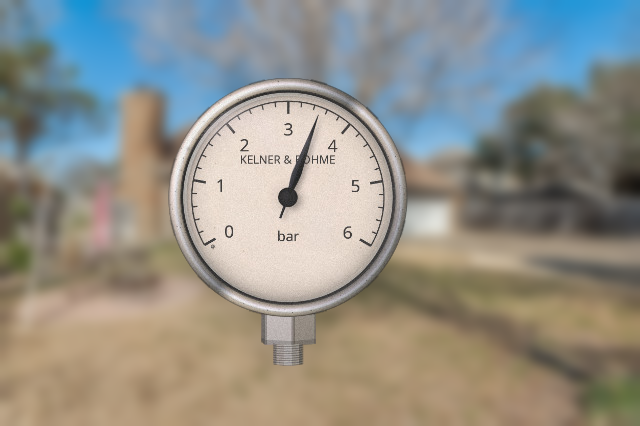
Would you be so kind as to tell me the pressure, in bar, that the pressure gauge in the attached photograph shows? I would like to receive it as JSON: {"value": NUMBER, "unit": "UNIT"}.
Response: {"value": 3.5, "unit": "bar"}
